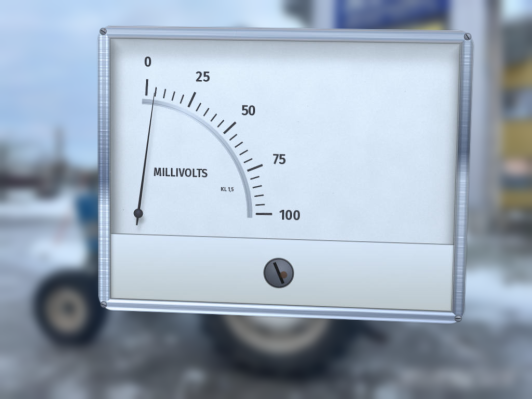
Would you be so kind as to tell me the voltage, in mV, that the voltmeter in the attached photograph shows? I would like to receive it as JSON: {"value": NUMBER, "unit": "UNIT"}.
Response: {"value": 5, "unit": "mV"}
